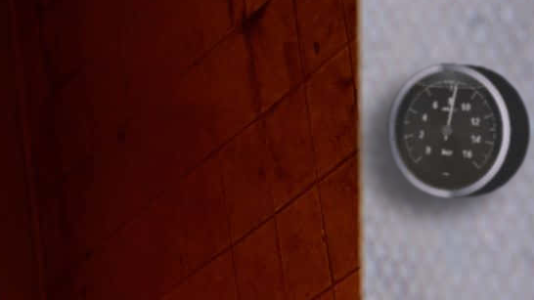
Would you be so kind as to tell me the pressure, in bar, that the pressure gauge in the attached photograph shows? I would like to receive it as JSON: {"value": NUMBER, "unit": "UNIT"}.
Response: {"value": 8.5, "unit": "bar"}
